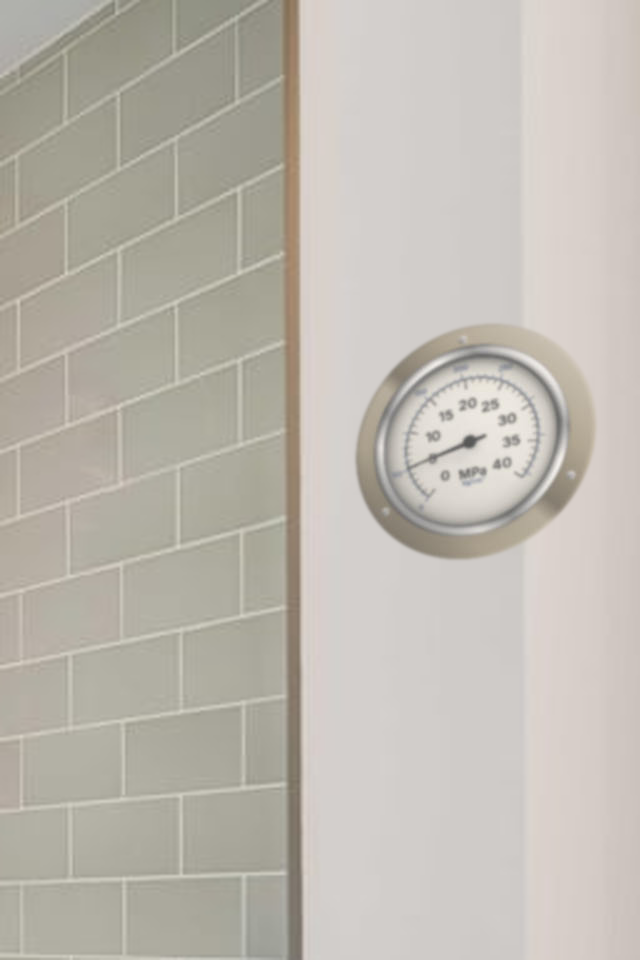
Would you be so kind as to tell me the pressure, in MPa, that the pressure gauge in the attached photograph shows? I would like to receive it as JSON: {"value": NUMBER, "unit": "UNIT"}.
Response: {"value": 5, "unit": "MPa"}
